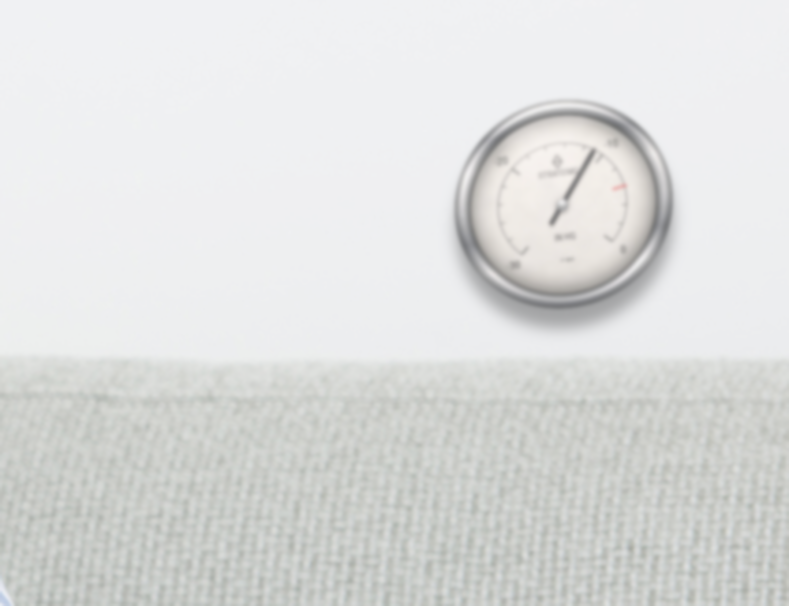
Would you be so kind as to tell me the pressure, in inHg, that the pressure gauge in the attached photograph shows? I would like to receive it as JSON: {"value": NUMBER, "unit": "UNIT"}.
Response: {"value": -11, "unit": "inHg"}
